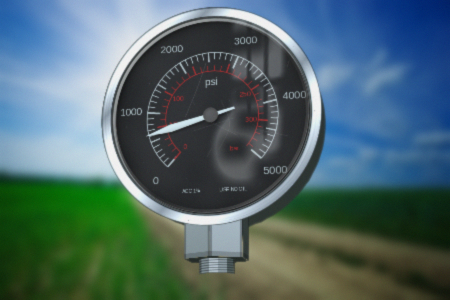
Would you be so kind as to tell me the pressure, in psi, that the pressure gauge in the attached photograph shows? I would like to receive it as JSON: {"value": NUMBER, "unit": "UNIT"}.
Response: {"value": 600, "unit": "psi"}
